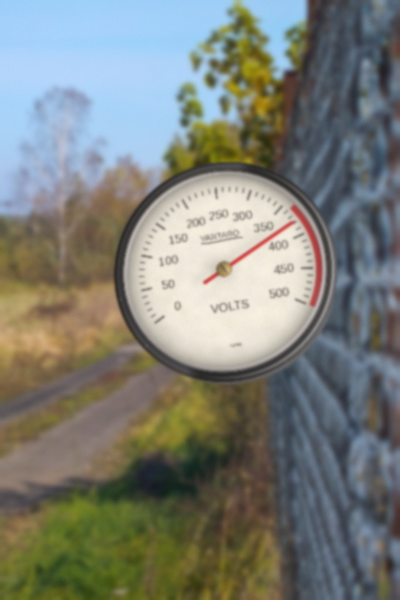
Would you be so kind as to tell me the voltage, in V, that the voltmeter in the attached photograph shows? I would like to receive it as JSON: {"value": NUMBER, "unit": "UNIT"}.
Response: {"value": 380, "unit": "V"}
